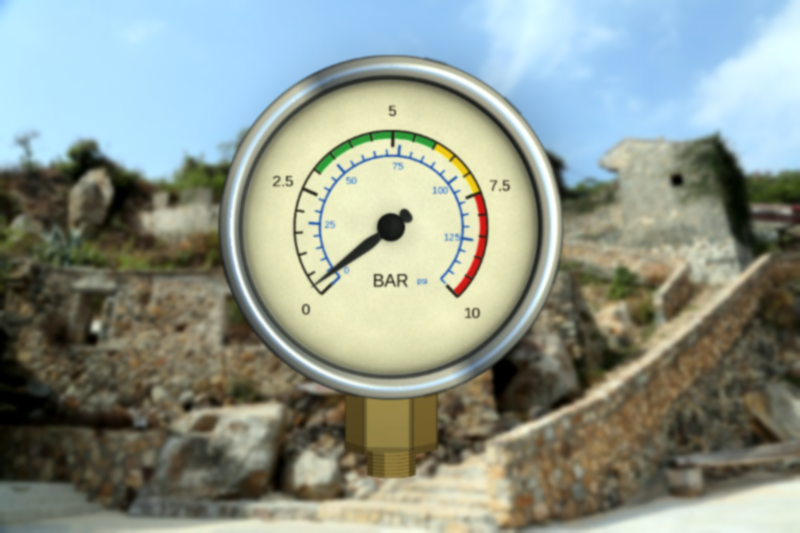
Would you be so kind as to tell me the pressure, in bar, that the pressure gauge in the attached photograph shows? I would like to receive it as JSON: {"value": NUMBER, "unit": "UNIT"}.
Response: {"value": 0.25, "unit": "bar"}
